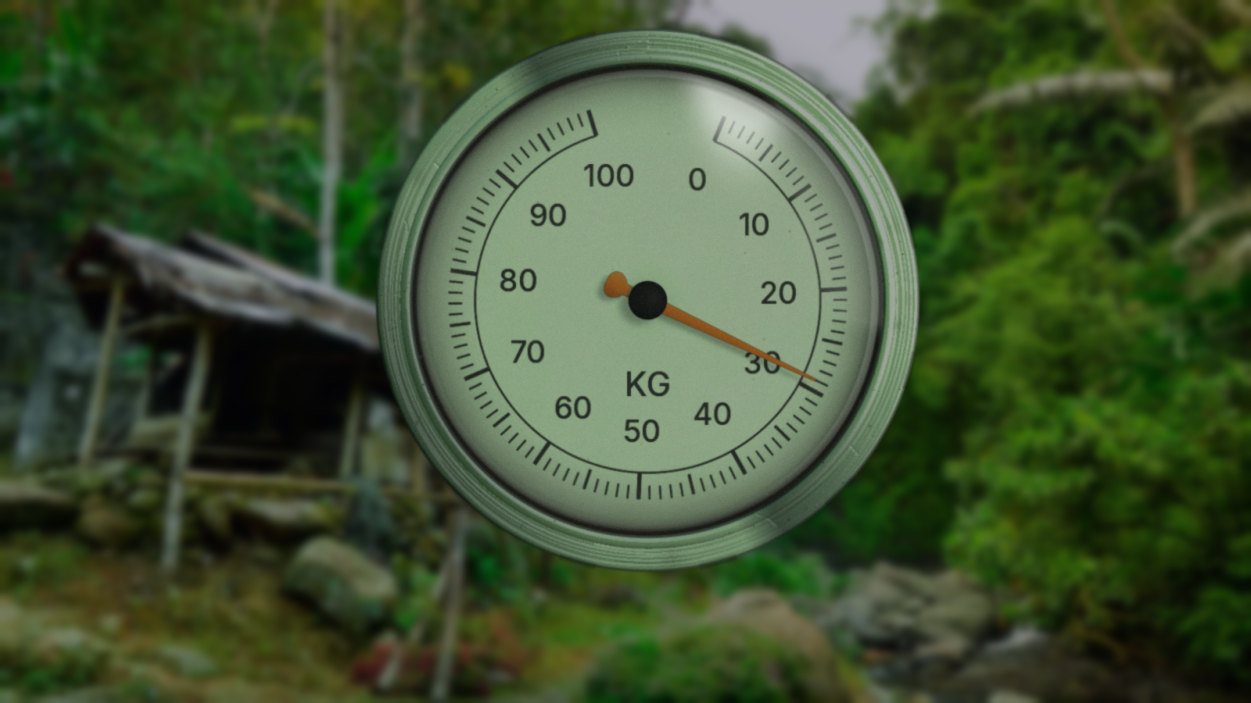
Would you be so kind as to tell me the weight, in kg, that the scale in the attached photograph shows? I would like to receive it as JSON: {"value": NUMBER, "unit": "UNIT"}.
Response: {"value": 29, "unit": "kg"}
